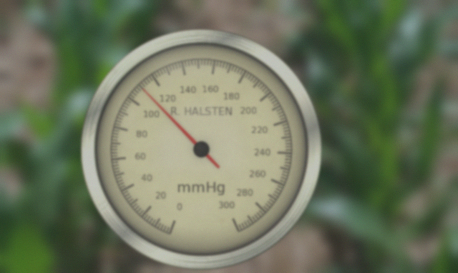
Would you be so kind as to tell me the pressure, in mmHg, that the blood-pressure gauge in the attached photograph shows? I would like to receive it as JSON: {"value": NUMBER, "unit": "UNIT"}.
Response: {"value": 110, "unit": "mmHg"}
